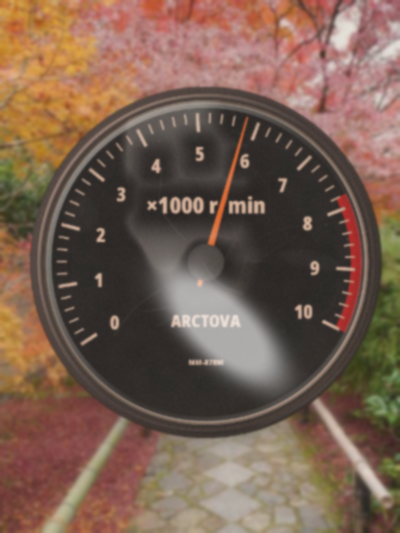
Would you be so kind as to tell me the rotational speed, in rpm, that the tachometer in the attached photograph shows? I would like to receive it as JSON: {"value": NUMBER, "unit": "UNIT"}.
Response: {"value": 5800, "unit": "rpm"}
